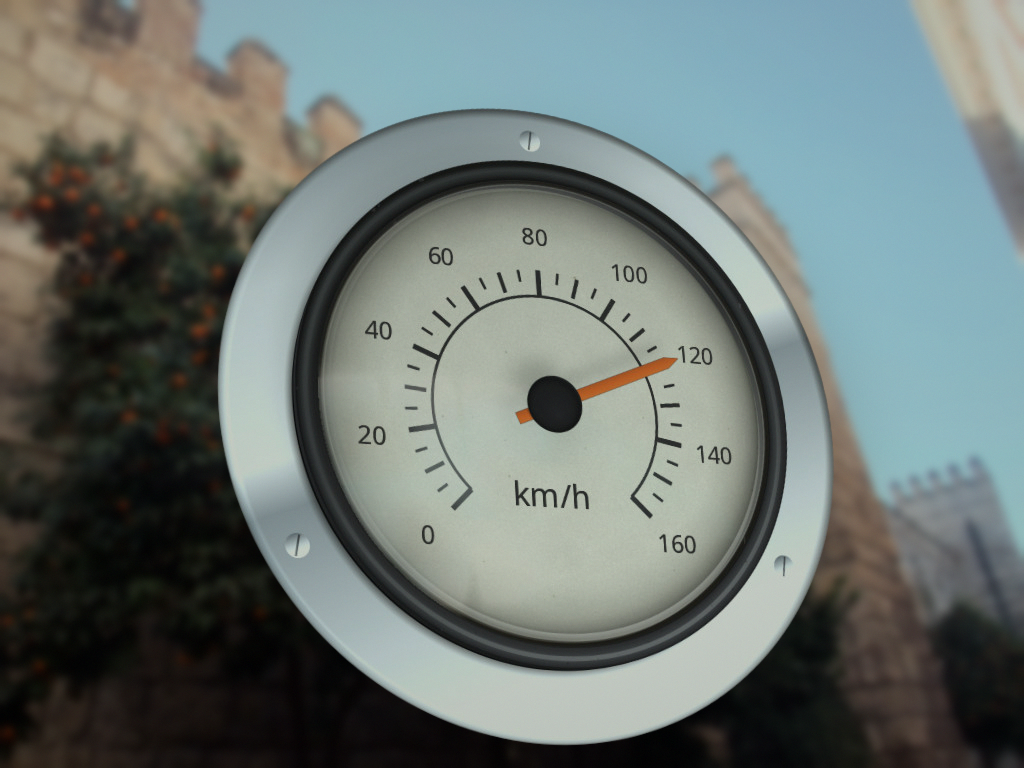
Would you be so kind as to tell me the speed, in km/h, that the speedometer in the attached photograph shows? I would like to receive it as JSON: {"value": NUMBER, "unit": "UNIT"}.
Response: {"value": 120, "unit": "km/h"}
